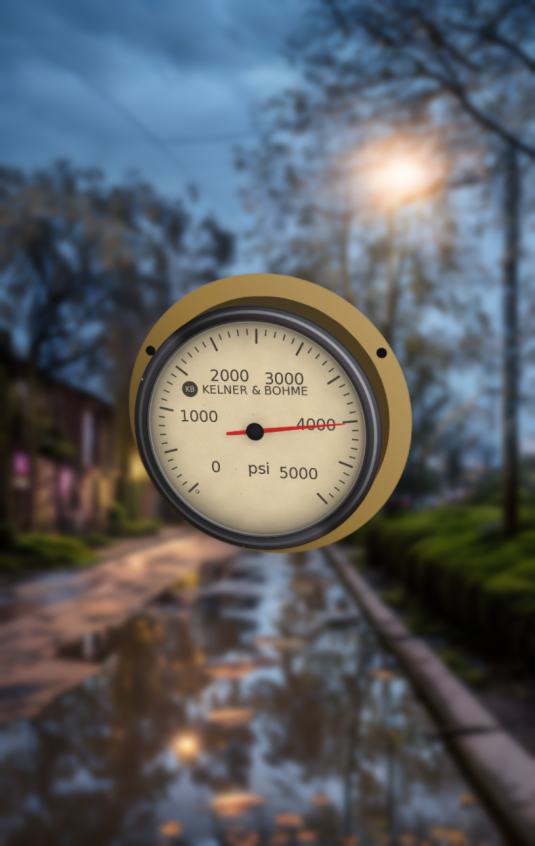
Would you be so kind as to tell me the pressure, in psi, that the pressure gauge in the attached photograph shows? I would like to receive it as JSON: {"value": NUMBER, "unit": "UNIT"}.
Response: {"value": 4000, "unit": "psi"}
